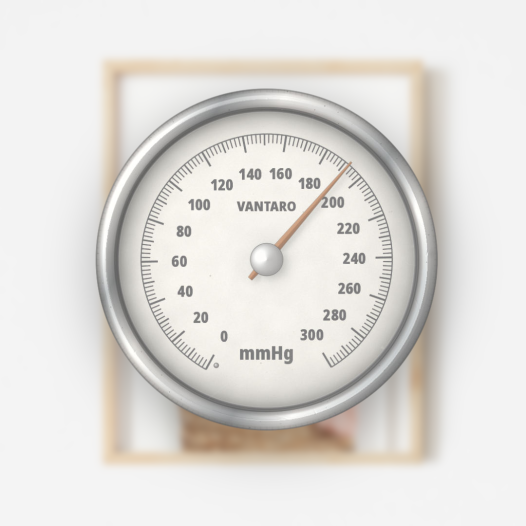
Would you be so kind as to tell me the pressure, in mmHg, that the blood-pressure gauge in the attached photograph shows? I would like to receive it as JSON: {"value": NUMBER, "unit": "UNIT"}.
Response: {"value": 192, "unit": "mmHg"}
